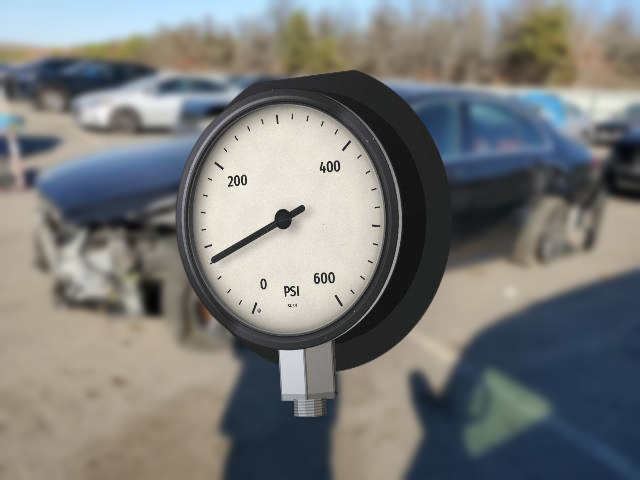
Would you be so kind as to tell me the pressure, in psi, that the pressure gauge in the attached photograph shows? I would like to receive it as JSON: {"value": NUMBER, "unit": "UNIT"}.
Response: {"value": 80, "unit": "psi"}
